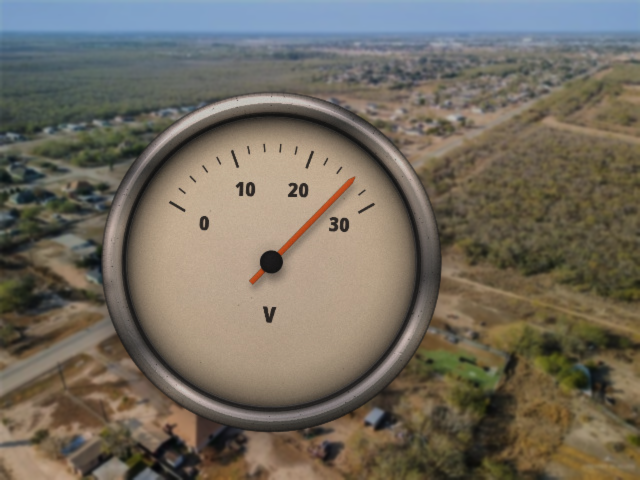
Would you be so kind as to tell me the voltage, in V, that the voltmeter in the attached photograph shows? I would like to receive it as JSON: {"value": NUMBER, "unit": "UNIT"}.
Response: {"value": 26, "unit": "V"}
